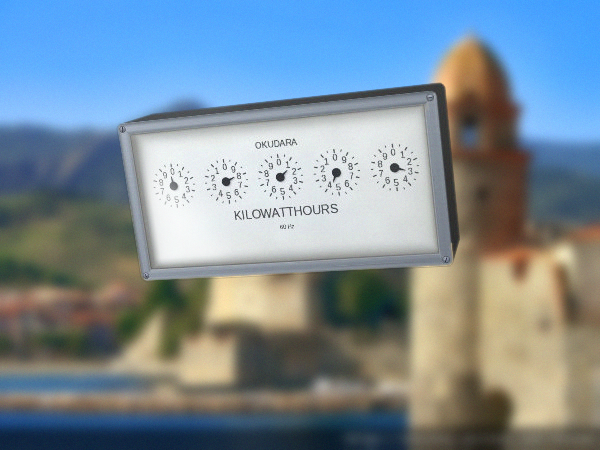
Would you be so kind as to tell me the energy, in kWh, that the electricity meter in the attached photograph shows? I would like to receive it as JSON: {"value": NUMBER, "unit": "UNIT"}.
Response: {"value": 98143, "unit": "kWh"}
